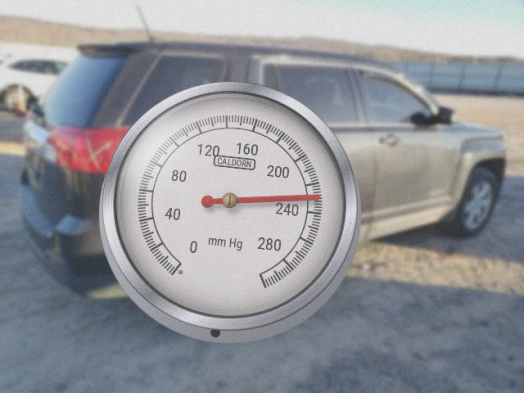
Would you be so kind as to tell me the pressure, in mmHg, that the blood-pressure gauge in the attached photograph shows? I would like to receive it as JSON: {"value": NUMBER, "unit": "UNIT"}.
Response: {"value": 230, "unit": "mmHg"}
